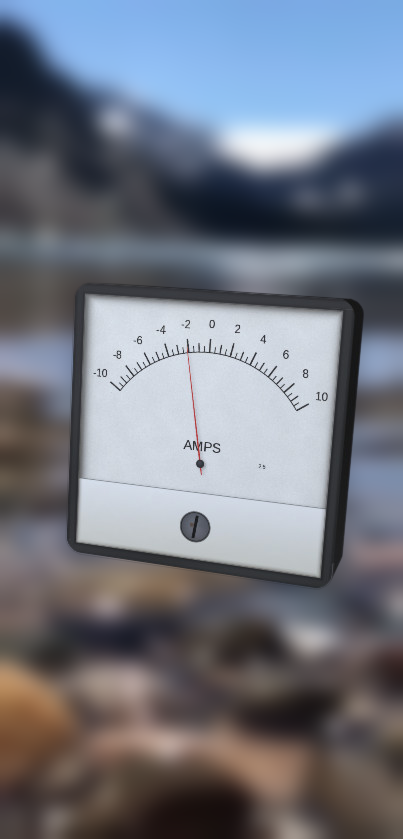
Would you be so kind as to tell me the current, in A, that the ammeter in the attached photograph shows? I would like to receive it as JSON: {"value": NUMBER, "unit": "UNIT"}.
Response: {"value": -2, "unit": "A"}
